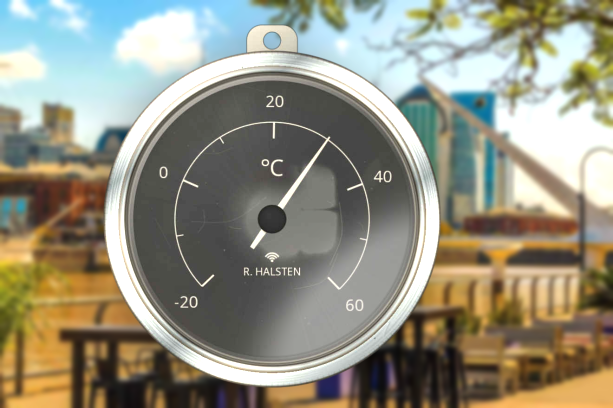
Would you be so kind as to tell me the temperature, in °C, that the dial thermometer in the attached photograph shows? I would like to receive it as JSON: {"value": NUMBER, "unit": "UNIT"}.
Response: {"value": 30, "unit": "°C"}
